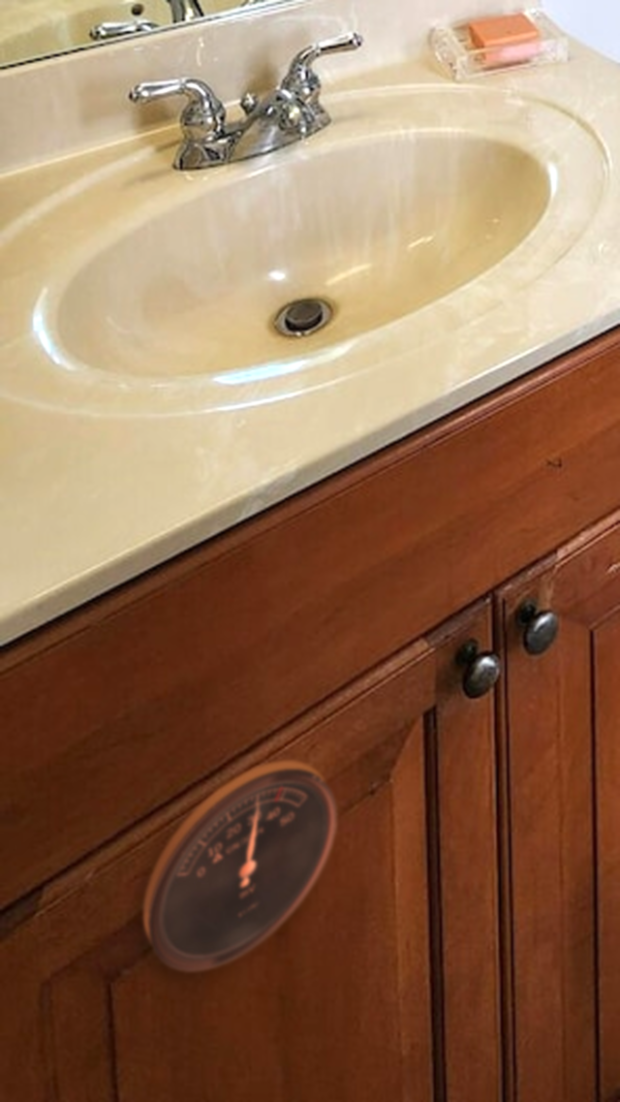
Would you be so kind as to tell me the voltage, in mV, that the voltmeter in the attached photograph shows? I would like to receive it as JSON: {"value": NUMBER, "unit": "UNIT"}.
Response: {"value": 30, "unit": "mV"}
